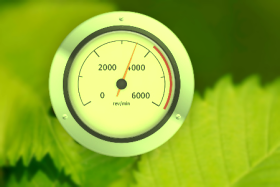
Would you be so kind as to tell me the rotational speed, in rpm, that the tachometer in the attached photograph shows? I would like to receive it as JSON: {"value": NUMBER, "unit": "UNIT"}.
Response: {"value": 3500, "unit": "rpm"}
